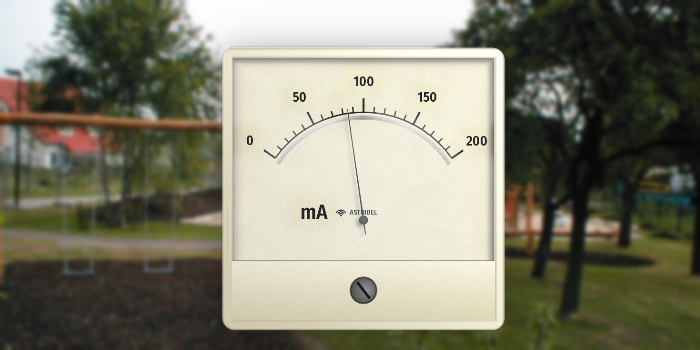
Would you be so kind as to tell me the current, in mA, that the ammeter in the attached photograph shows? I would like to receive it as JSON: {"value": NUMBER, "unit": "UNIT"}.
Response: {"value": 85, "unit": "mA"}
